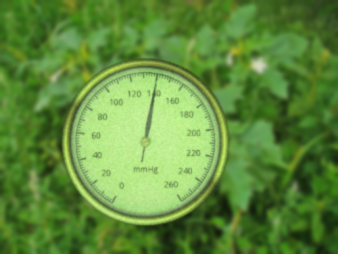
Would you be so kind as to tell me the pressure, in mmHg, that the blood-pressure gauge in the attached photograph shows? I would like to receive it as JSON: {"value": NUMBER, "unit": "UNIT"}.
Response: {"value": 140, "unit": "mmHg"}
